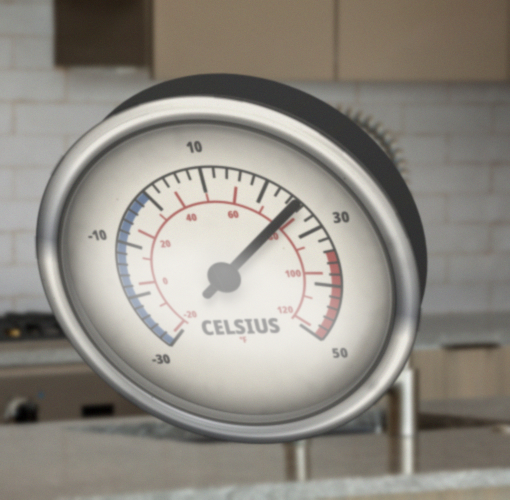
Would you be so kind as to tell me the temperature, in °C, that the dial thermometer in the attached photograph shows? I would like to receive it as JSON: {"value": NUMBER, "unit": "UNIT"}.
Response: {"value": 25, "unit": "°C"}
